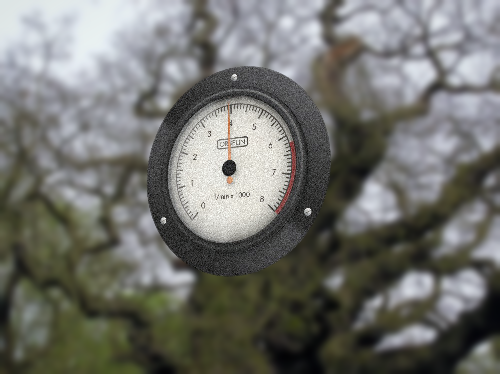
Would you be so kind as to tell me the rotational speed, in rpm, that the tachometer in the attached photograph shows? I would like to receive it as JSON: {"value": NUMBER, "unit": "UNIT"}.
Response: {"value": 4000, "unit": "rpm"}
